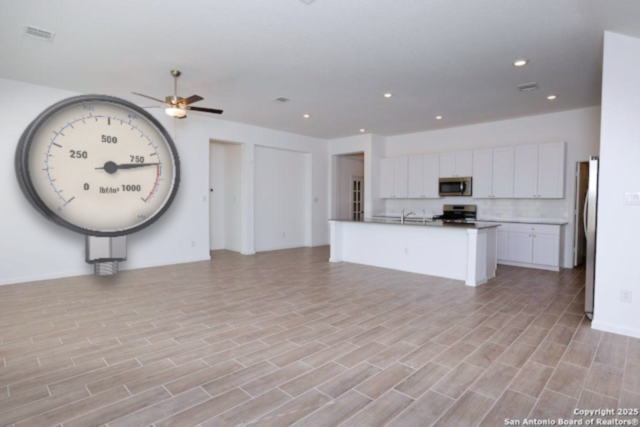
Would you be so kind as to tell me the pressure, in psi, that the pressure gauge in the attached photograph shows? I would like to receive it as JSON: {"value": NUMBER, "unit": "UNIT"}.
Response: {"value": 800, "unit": "psi"}
